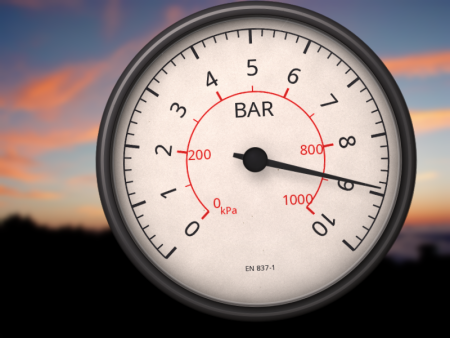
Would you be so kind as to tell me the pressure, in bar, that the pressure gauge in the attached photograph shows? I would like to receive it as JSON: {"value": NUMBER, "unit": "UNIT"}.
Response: {"value": 8.9, "unit": "bar"}
